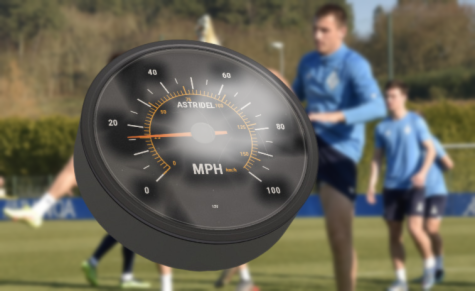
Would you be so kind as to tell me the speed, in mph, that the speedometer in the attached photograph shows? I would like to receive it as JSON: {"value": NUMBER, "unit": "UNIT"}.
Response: {"value": 15, "unit": "mph"}
